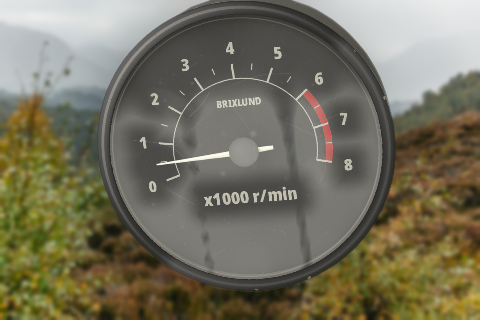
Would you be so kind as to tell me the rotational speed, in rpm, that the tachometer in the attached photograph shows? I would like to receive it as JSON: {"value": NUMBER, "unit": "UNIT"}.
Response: {"value": 500, "unit": "rpm"}
